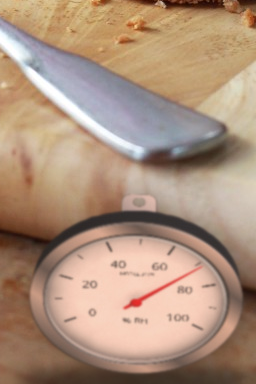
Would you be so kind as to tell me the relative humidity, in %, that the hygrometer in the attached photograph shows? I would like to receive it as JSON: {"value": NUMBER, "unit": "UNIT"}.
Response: {"value": 70, "unit": "%"}
